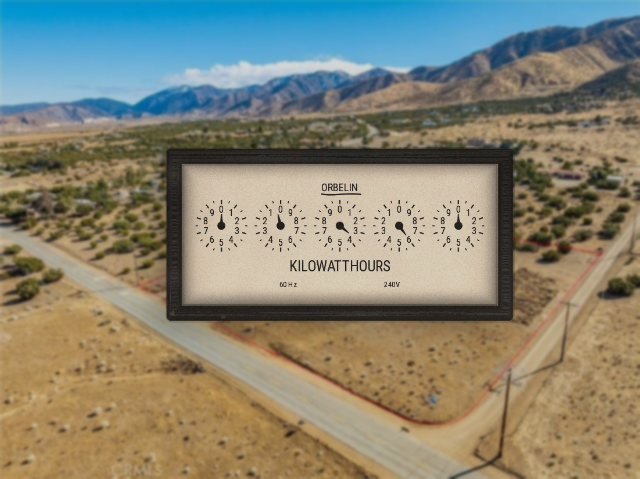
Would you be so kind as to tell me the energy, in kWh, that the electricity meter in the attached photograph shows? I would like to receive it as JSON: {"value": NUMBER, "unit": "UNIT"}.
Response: {"value": 360, "unit": "kWh"}
